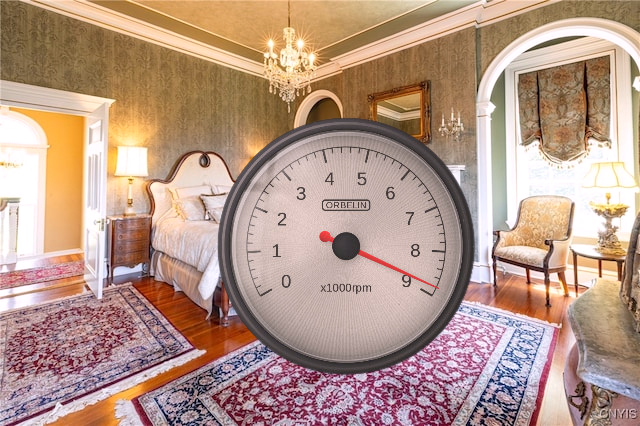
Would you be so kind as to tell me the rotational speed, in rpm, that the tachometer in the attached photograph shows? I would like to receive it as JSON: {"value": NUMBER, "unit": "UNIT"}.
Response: {"value": 8800, "unit": "rpm"}
